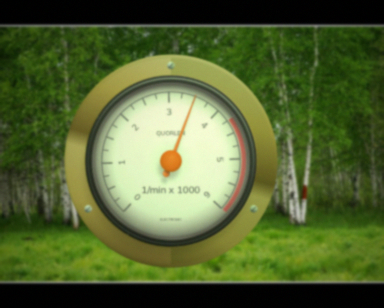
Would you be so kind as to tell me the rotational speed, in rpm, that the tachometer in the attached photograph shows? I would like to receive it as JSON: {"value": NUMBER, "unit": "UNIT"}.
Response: {"value": 3500, "unit": "rpm"}
